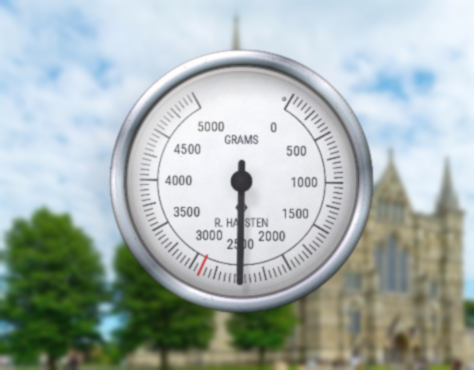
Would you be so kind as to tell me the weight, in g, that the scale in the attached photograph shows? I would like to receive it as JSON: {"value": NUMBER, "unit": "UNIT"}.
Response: {"value": 2500, "unit": "g"}
